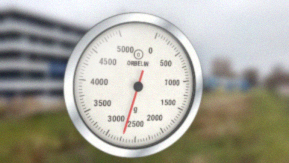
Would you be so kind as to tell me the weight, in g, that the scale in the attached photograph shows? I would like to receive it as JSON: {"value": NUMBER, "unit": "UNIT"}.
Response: {"value": 2750, "unit": "g"}
